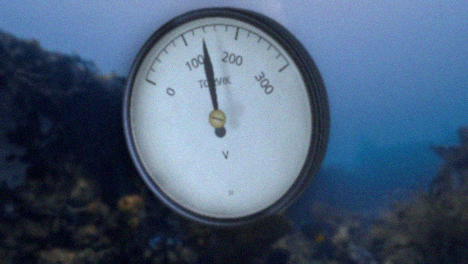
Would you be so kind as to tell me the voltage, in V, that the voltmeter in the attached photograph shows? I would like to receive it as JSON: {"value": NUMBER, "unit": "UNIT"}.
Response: {"value": 140, "unit": "V"}
